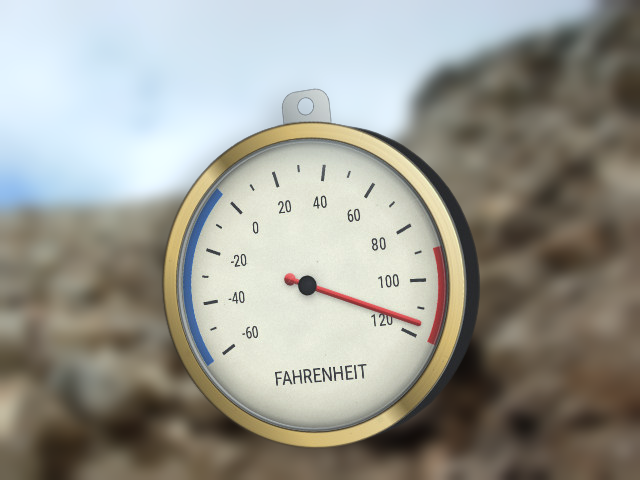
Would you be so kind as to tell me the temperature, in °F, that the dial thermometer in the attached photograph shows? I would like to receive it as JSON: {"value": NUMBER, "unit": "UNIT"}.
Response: {"value": 115, "unit": "°F"}
